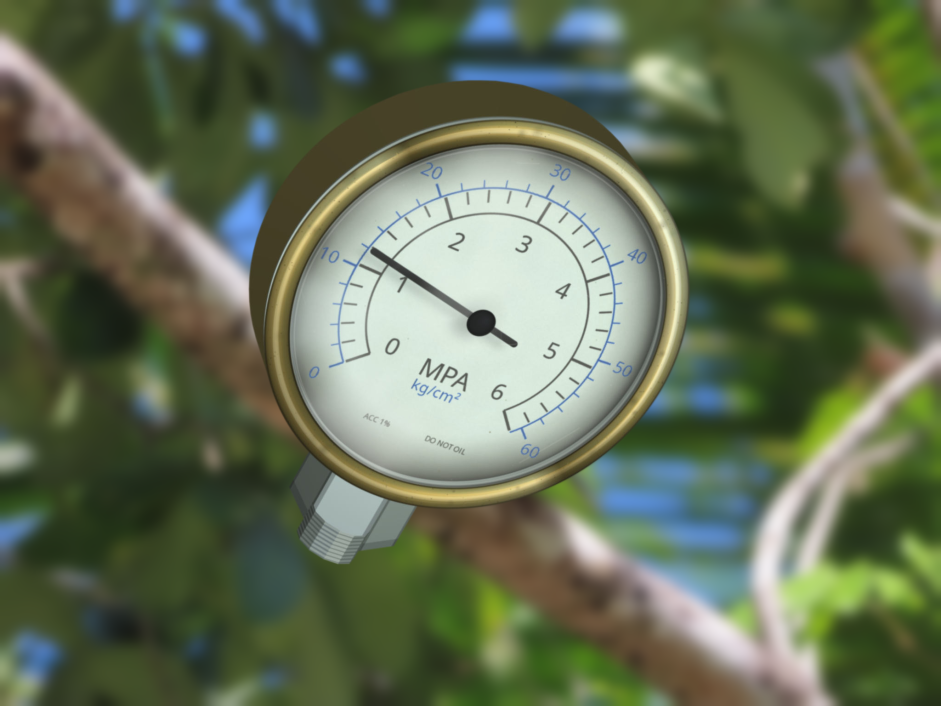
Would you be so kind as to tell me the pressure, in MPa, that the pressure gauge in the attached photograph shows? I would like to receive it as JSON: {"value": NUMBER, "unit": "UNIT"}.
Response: {"value": 1.2, "unit": "MPa"}
